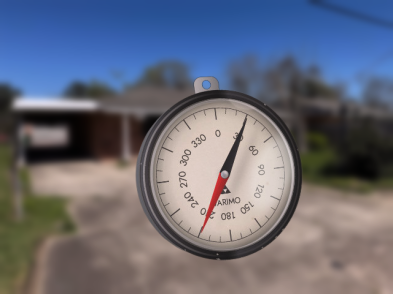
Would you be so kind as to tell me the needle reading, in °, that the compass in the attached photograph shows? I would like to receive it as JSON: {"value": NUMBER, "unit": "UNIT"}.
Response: {"value": 210, "unit": "°"}
